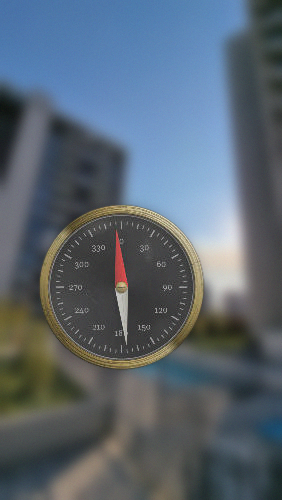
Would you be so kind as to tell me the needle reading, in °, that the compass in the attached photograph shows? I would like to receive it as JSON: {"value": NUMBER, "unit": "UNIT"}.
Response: {"value": 355, "unit": "°"}
